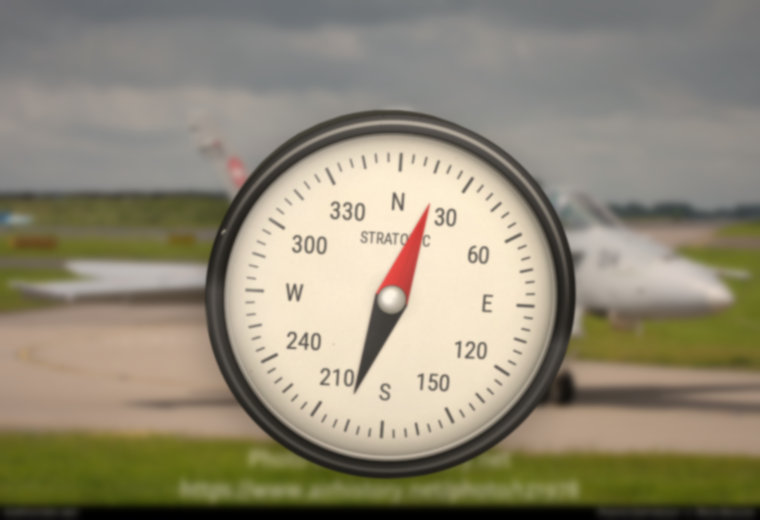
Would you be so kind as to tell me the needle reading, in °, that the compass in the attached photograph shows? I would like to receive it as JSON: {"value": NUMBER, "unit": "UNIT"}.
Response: {"value": 17.5, "unit": "°"}
